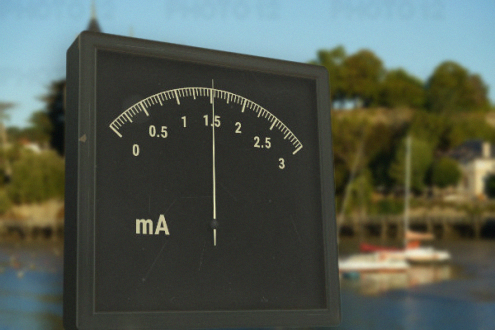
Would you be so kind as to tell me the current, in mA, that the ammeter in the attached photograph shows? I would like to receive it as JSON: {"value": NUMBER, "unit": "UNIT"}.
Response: {"value": 1.5, "unit": "mA"}
